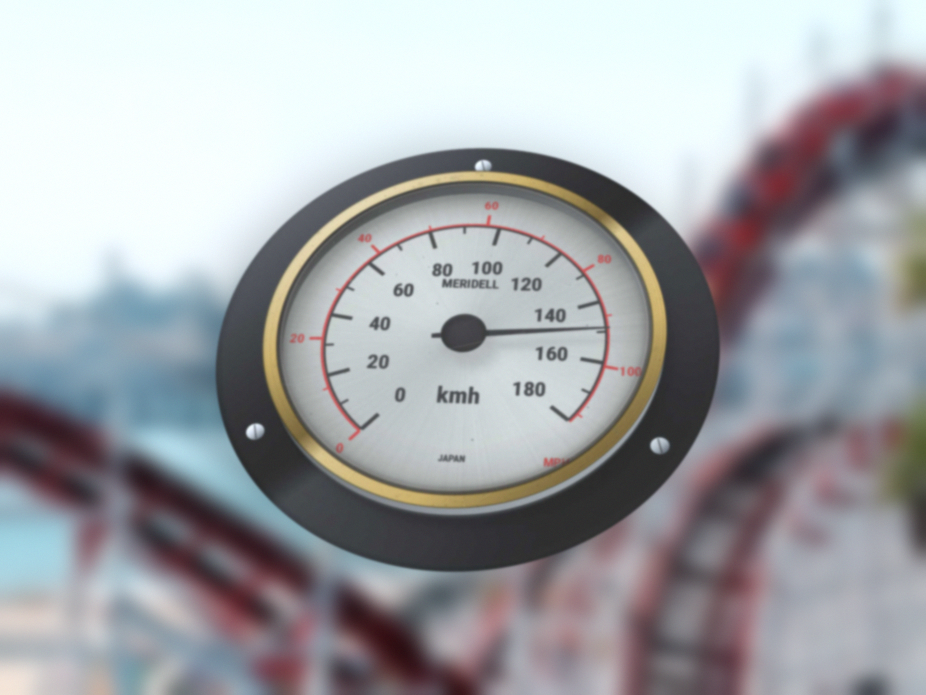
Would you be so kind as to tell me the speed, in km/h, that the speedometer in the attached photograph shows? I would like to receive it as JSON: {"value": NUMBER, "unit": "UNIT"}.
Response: {"value": 150, "unit": "km/h"}
